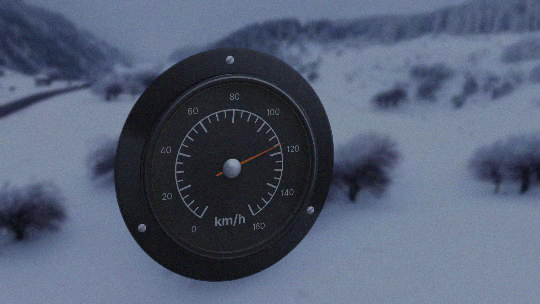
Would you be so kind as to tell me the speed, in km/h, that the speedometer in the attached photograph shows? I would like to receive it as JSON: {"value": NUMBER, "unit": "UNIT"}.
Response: {"value": 115, "unit": "km/h"}
